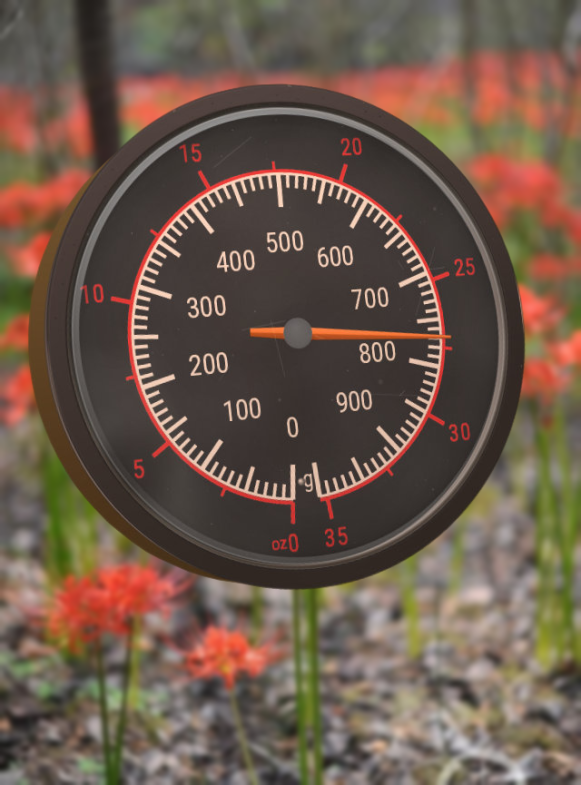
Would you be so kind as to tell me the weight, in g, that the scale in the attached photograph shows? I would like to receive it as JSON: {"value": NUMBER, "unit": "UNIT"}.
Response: {"value": 770, "unit": "g"}
